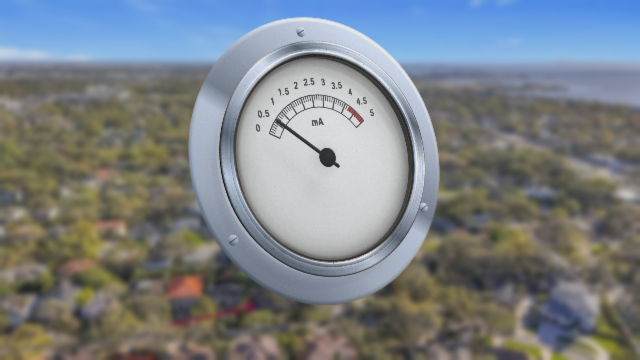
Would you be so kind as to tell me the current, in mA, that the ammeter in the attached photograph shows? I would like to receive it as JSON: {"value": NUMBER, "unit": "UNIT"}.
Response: {"value": 0.5, "unit": "mA"}
